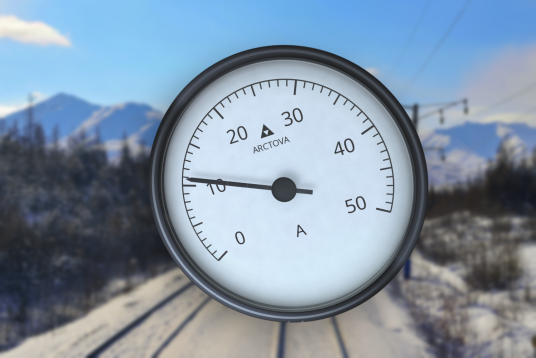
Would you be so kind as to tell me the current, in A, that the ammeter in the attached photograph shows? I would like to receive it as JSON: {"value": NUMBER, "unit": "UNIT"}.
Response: {"value": 11, "unit": "A"}
